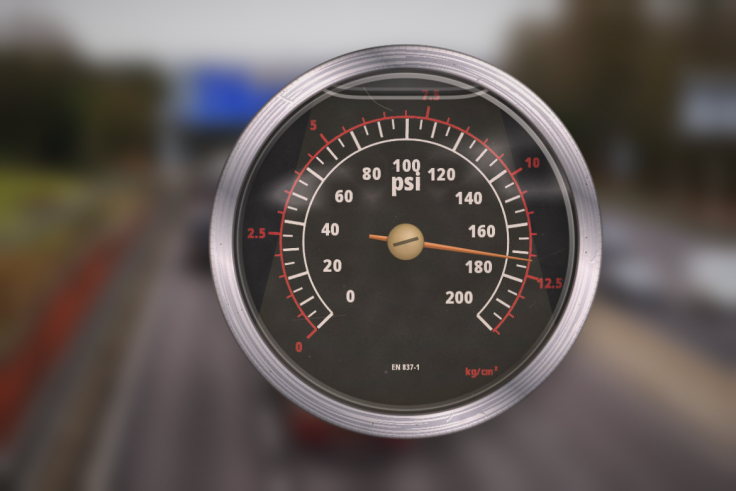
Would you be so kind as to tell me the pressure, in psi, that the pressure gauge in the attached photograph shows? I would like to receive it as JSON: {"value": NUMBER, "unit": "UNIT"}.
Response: {"value": 172.5, "unit": "psi"}
